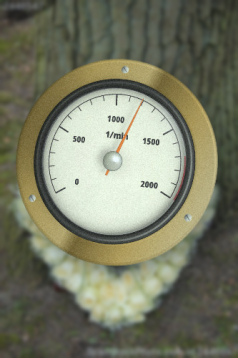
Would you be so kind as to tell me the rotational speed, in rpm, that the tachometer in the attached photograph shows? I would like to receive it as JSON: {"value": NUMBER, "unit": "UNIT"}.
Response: {"value": 1200, "unit": "rpm"}
